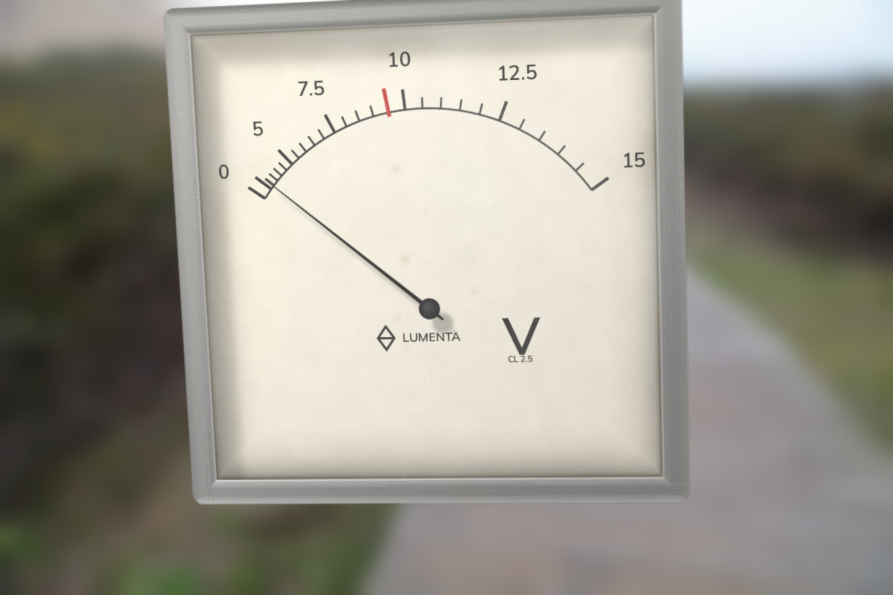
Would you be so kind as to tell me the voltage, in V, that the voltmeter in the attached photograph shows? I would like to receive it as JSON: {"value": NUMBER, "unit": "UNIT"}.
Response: {"value": 3, "unit": "V"}
